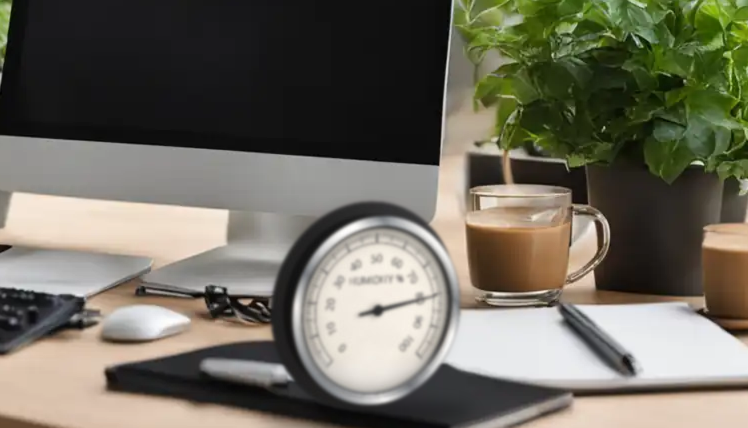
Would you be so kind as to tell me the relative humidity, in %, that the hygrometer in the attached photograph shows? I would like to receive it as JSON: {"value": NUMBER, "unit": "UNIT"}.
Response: {"value": 80, "unit": "%"}
